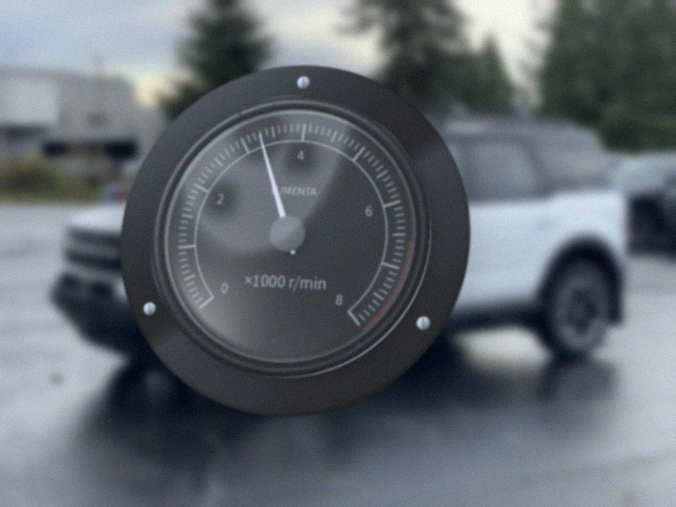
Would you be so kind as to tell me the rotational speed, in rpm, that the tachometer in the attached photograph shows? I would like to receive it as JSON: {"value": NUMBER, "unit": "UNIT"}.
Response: {"value": 3300, "unit": "rpm"}
